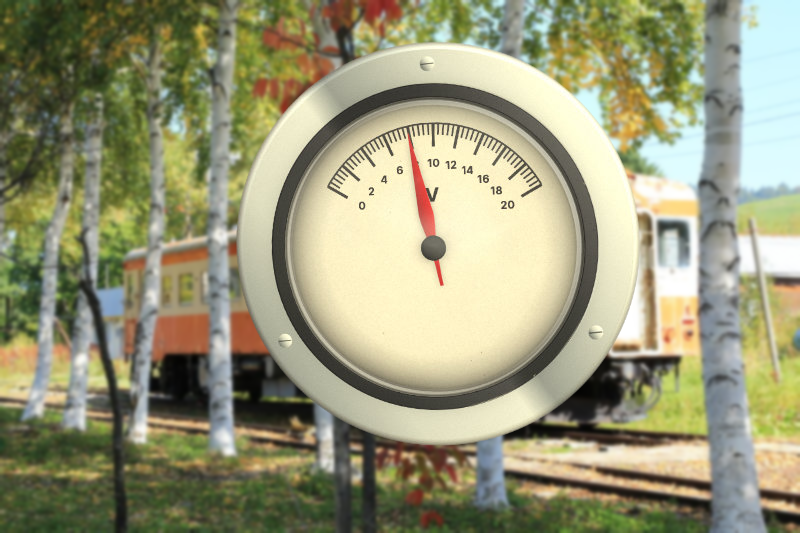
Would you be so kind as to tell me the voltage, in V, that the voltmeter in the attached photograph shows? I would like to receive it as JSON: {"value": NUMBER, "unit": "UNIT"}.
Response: {"value": 8, "unit": "V"}
